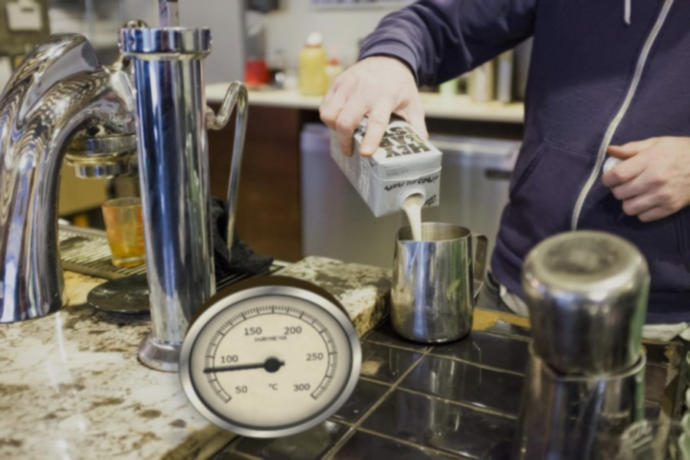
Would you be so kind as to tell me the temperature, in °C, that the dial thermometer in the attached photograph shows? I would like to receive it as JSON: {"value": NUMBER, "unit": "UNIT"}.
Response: {"value": 87.5, "unit": "°C"}
